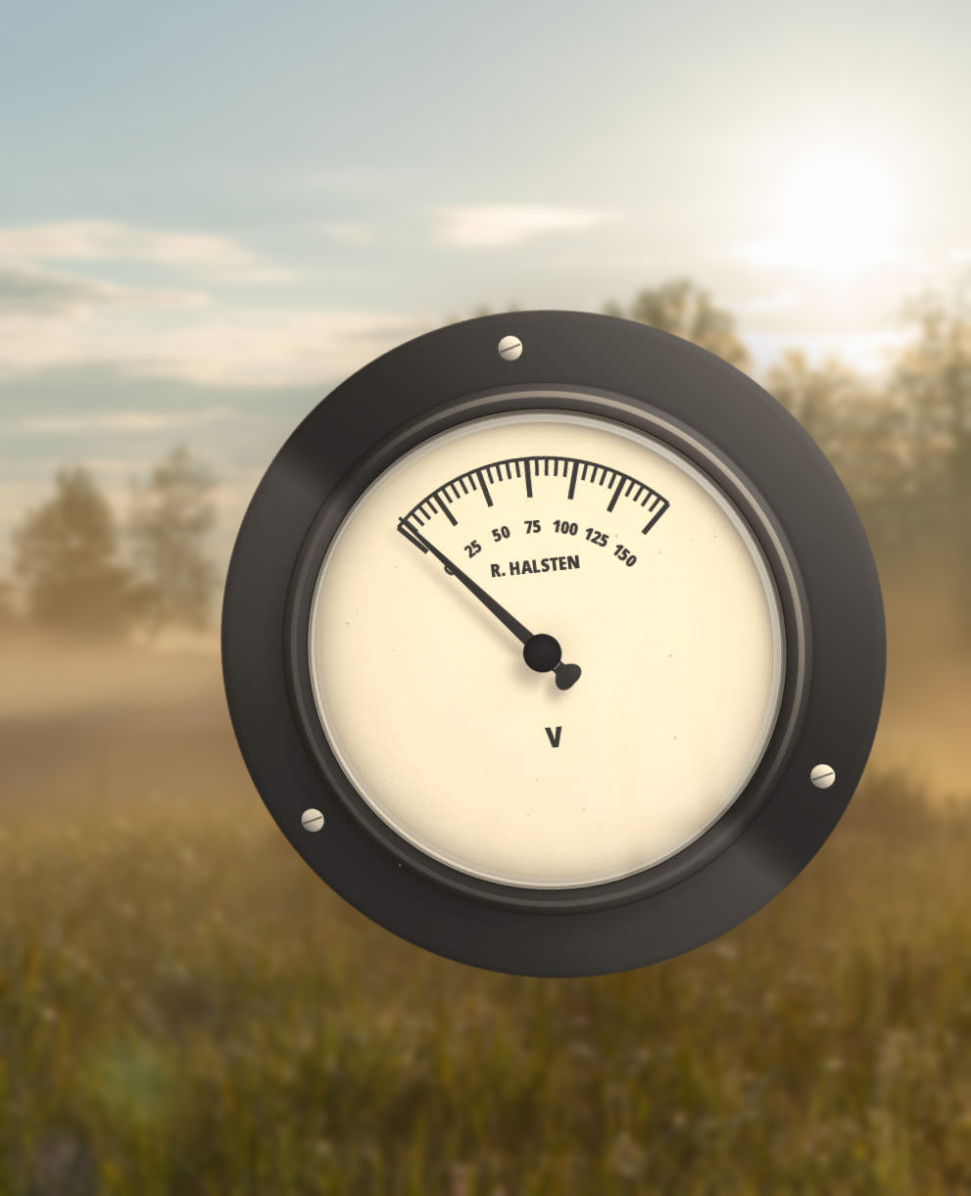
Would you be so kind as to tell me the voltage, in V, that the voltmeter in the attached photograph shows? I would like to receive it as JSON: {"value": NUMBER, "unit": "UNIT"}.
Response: {"value": 5, "unit": "V"}
